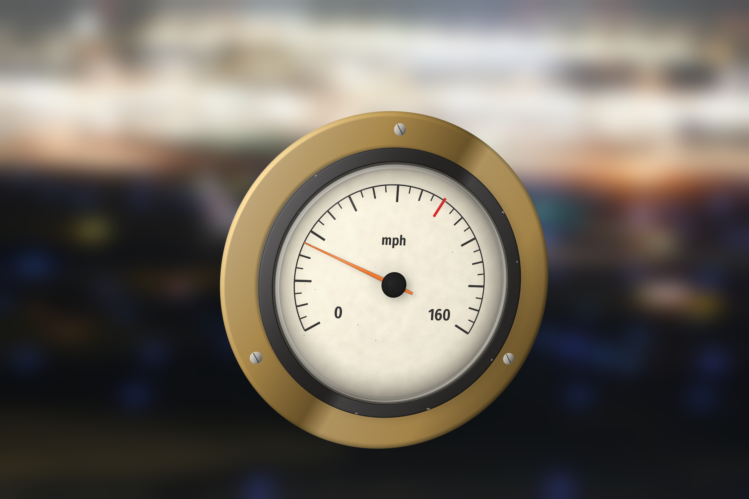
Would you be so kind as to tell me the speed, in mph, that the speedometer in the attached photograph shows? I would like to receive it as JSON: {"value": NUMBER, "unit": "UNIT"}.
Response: {"value": 35, "unit": "mph"}
